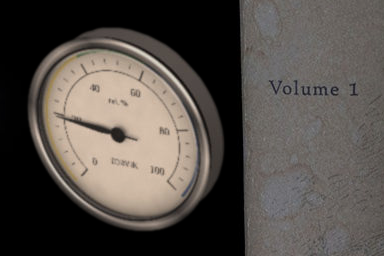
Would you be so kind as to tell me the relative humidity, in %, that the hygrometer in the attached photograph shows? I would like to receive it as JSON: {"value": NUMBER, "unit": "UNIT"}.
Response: {"value": 20, "unit": "%"}
